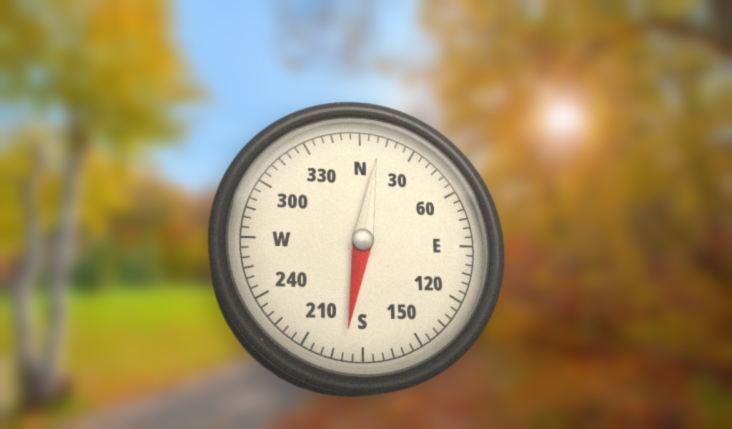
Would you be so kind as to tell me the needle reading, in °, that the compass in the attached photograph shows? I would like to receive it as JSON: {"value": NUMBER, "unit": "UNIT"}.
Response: {"value": 190, "unit": "°"}
